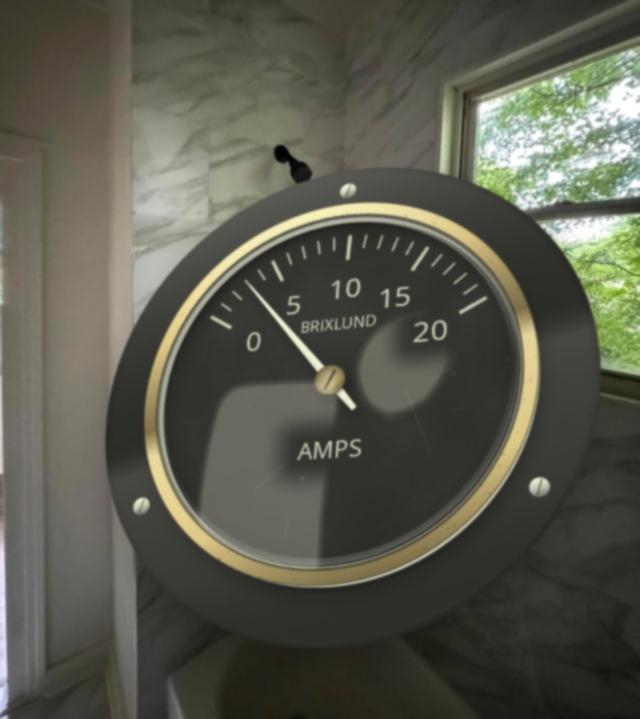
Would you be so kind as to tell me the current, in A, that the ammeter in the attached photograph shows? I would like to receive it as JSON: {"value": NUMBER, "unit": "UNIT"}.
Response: {"value": 3, "unit": "A"}
